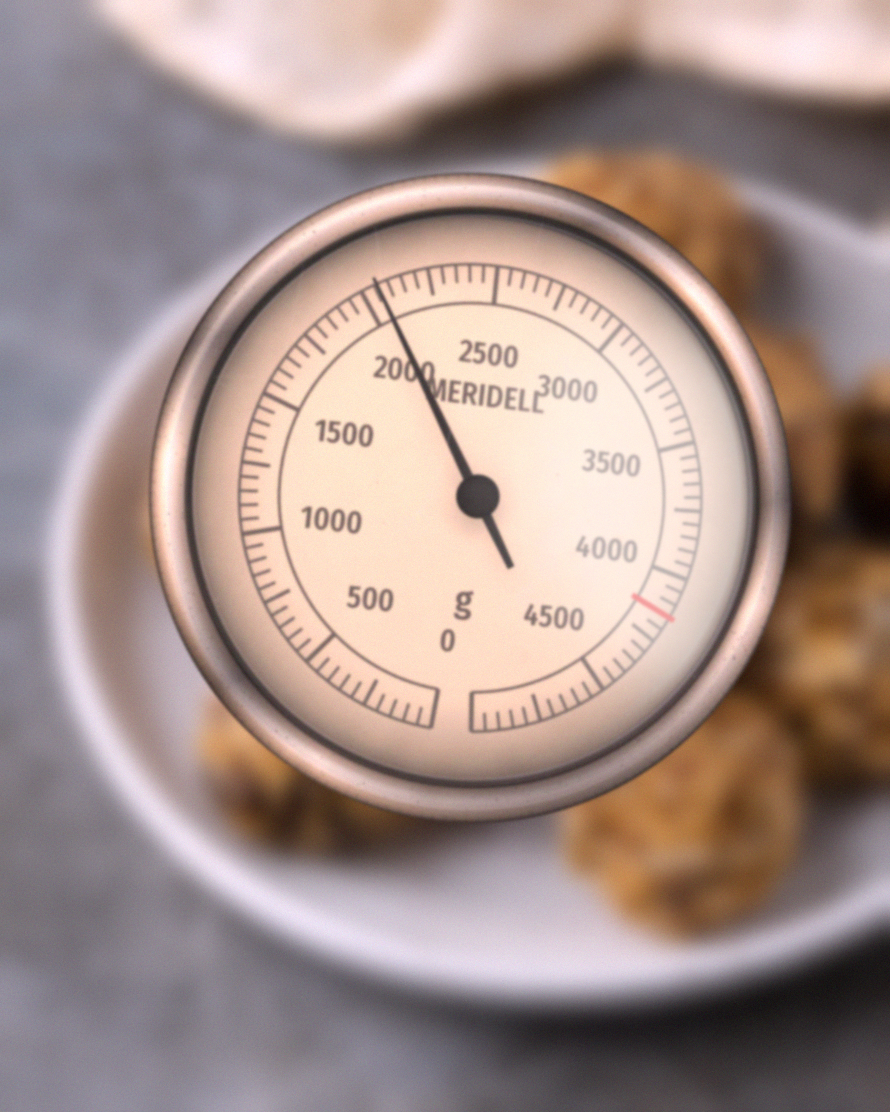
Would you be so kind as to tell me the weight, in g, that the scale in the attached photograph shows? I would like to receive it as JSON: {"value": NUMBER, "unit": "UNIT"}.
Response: {"value": 2050, "unit": "g"}
